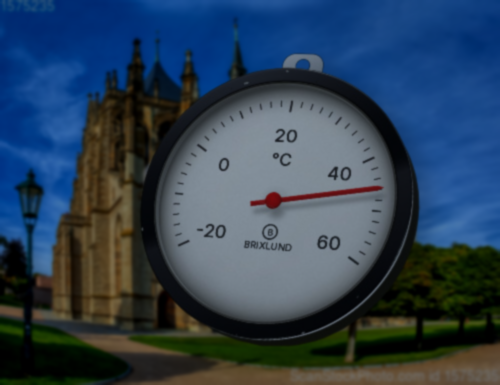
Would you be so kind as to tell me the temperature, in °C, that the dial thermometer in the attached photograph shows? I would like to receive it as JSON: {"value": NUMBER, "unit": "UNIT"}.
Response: {"value": 46, "unit": "°C"}
